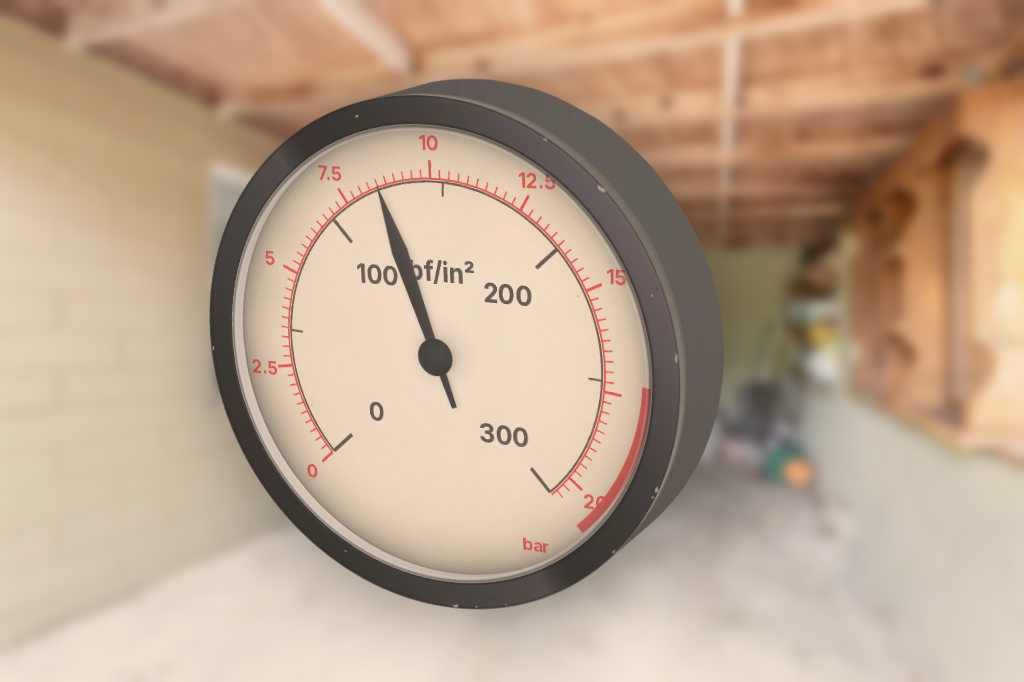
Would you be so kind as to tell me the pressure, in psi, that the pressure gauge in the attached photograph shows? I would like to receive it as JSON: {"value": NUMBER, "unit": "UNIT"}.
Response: {"value": 125, "unit": "psi"}
